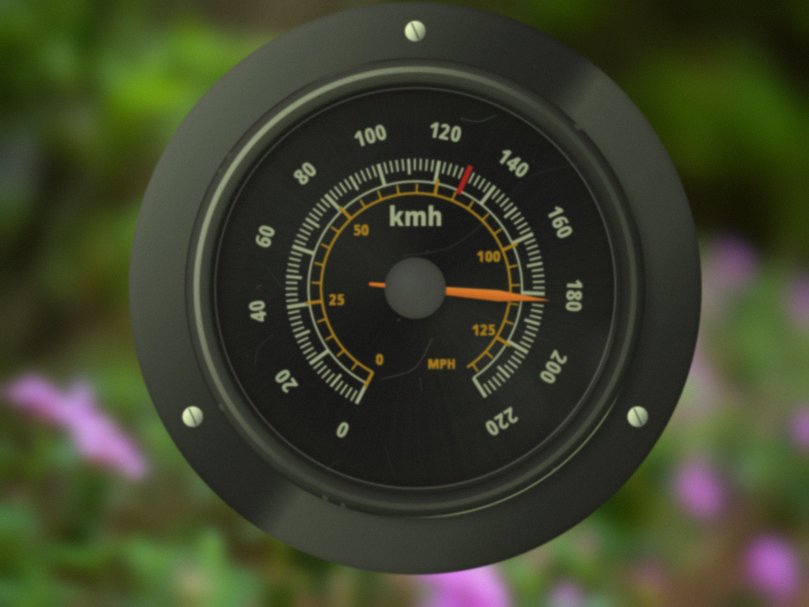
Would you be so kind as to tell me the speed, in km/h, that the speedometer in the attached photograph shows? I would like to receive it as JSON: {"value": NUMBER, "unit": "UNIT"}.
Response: {"value": 182, "unit": "km/h"}
